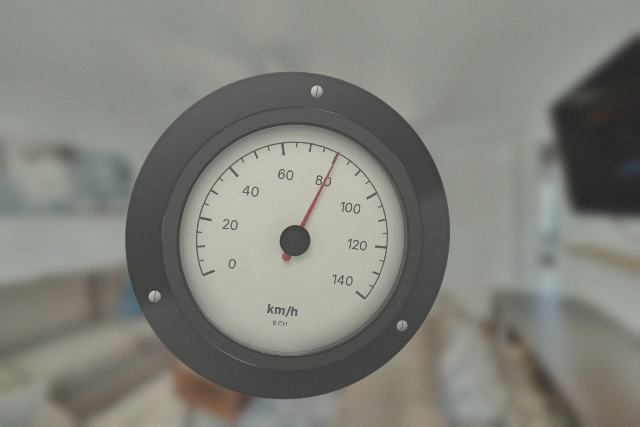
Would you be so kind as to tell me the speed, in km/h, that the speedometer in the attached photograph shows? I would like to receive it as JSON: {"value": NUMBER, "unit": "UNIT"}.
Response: {"value": 80, "unit": "km/h"}
